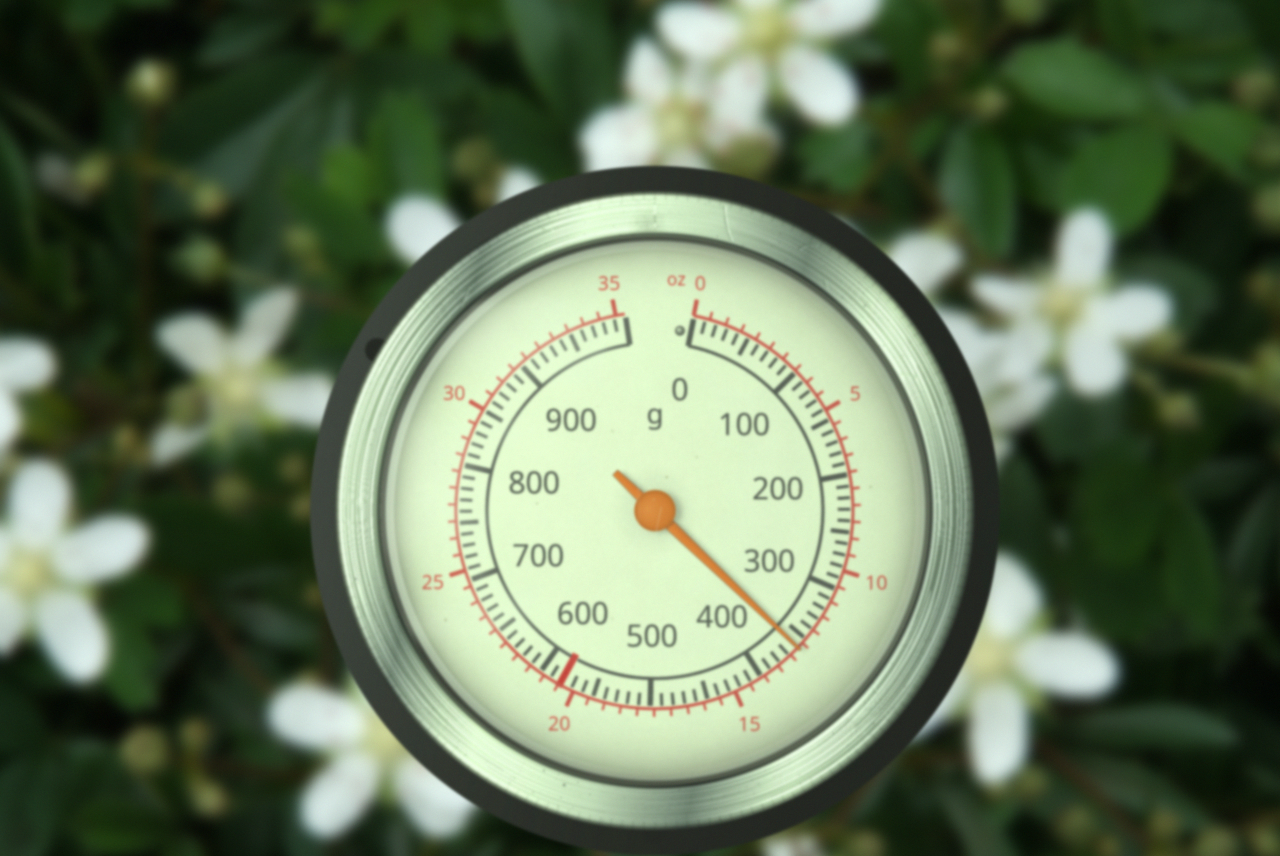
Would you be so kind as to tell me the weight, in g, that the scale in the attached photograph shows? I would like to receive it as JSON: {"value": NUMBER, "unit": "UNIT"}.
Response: {"value": 360, "unit": "g"}
